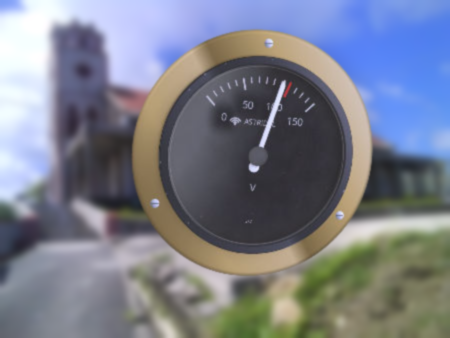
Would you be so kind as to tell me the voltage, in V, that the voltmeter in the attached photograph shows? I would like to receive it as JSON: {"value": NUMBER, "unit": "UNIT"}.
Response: {"value": 100, "unit": "V"}
